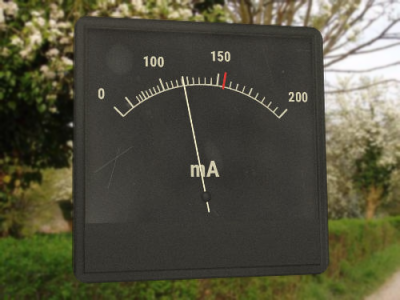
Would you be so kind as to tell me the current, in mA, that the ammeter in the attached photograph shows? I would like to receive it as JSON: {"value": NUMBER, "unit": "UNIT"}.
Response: {"value": 120, "unit": "mA"}
